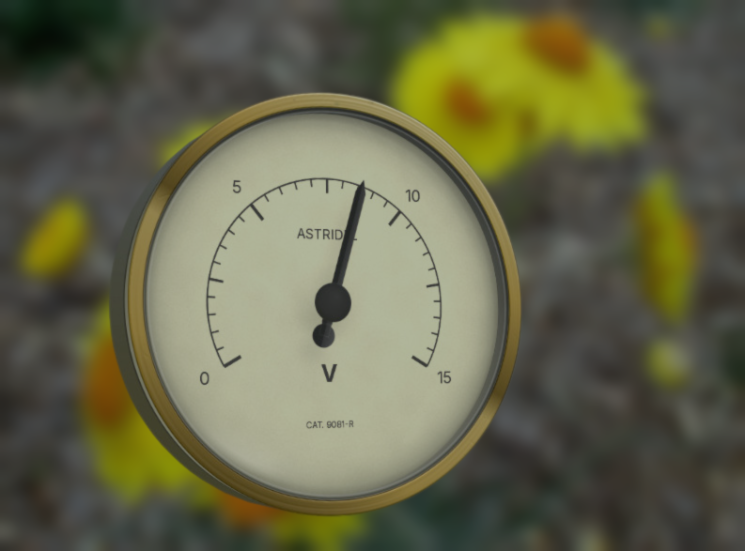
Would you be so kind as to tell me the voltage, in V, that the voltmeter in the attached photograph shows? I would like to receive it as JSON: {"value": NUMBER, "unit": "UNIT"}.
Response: {"value": 8.5, "unit": "V"}
